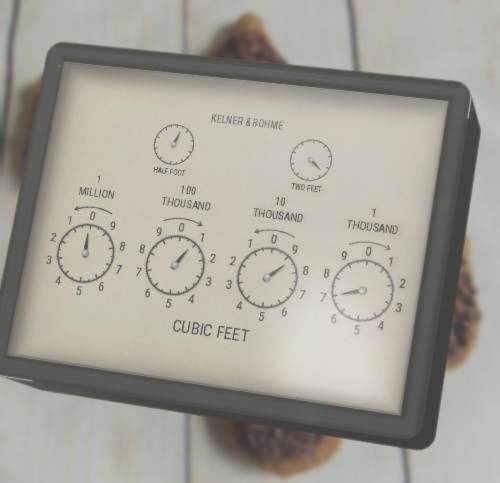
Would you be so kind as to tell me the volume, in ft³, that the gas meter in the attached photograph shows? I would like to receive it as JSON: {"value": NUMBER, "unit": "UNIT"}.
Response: {"value": 8700, "unit": "ft³"}
